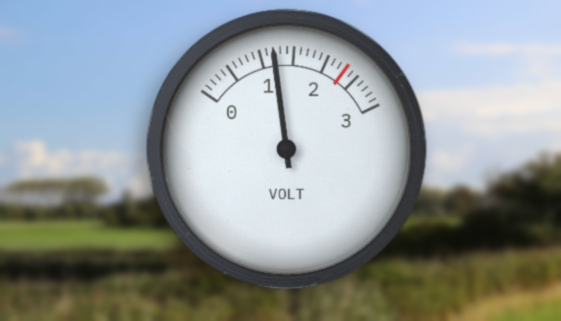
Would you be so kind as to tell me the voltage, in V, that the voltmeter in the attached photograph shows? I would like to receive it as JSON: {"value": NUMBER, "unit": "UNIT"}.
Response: {"value": 1.2, "unit": "V"}
